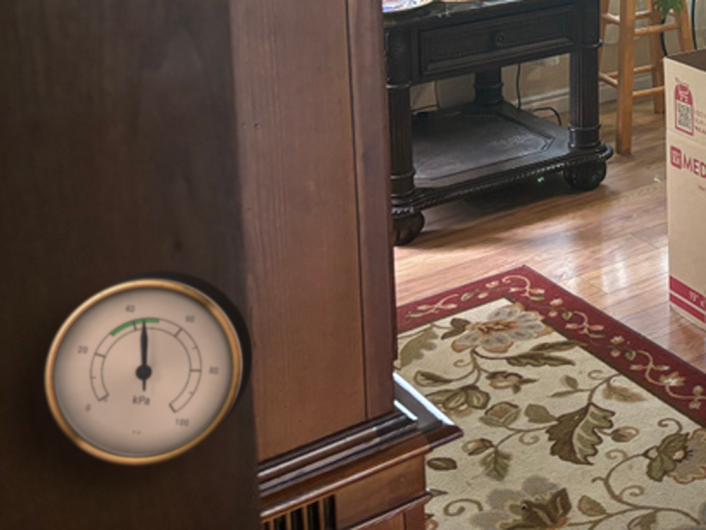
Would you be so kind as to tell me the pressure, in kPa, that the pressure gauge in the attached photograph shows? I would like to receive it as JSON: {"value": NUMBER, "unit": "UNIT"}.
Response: {"value": 45, "unit": "kPa"}
